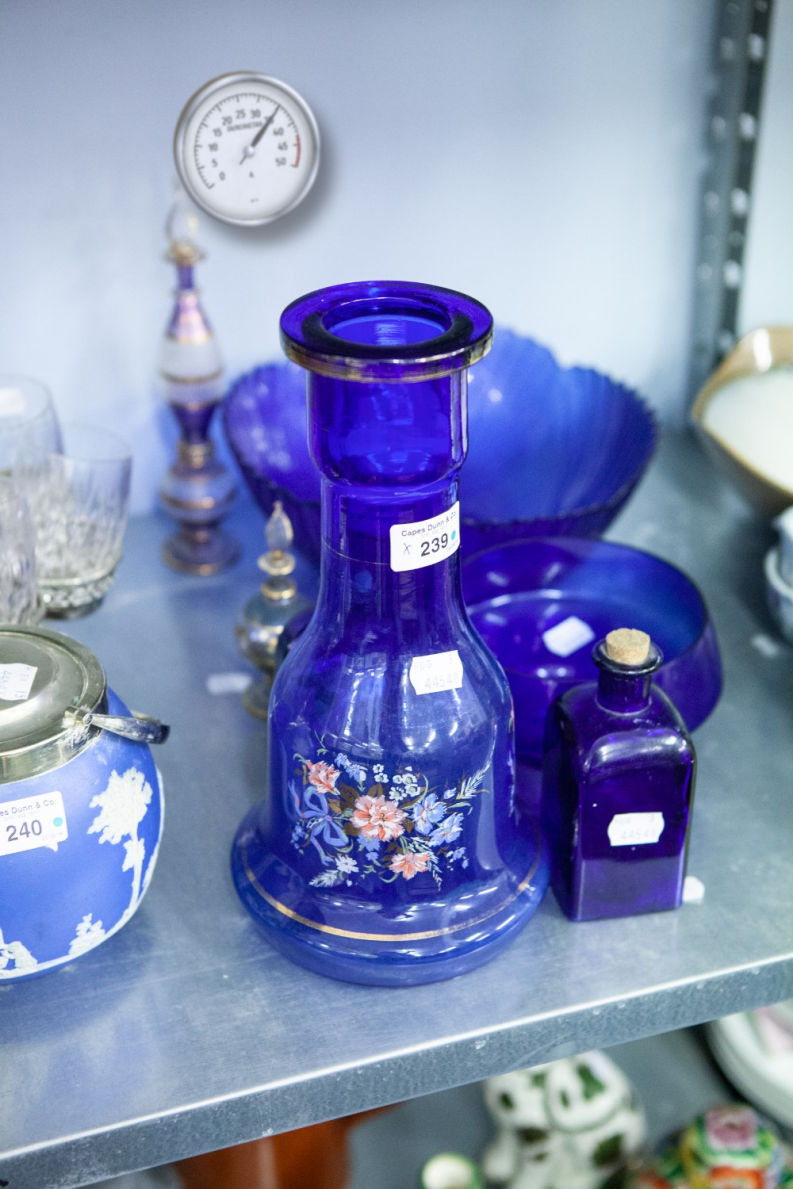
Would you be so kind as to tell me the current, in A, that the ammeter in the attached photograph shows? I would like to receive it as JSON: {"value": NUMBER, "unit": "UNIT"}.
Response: {"value": 35, "unit": "A"}
